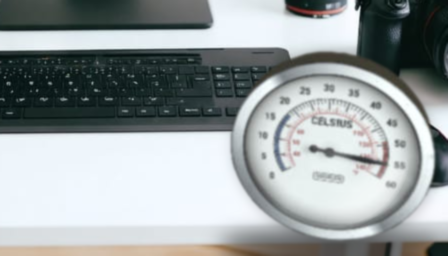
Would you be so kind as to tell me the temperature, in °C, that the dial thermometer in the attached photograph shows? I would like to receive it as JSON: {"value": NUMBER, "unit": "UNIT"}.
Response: {"value": 55, "unit": "°C"}
